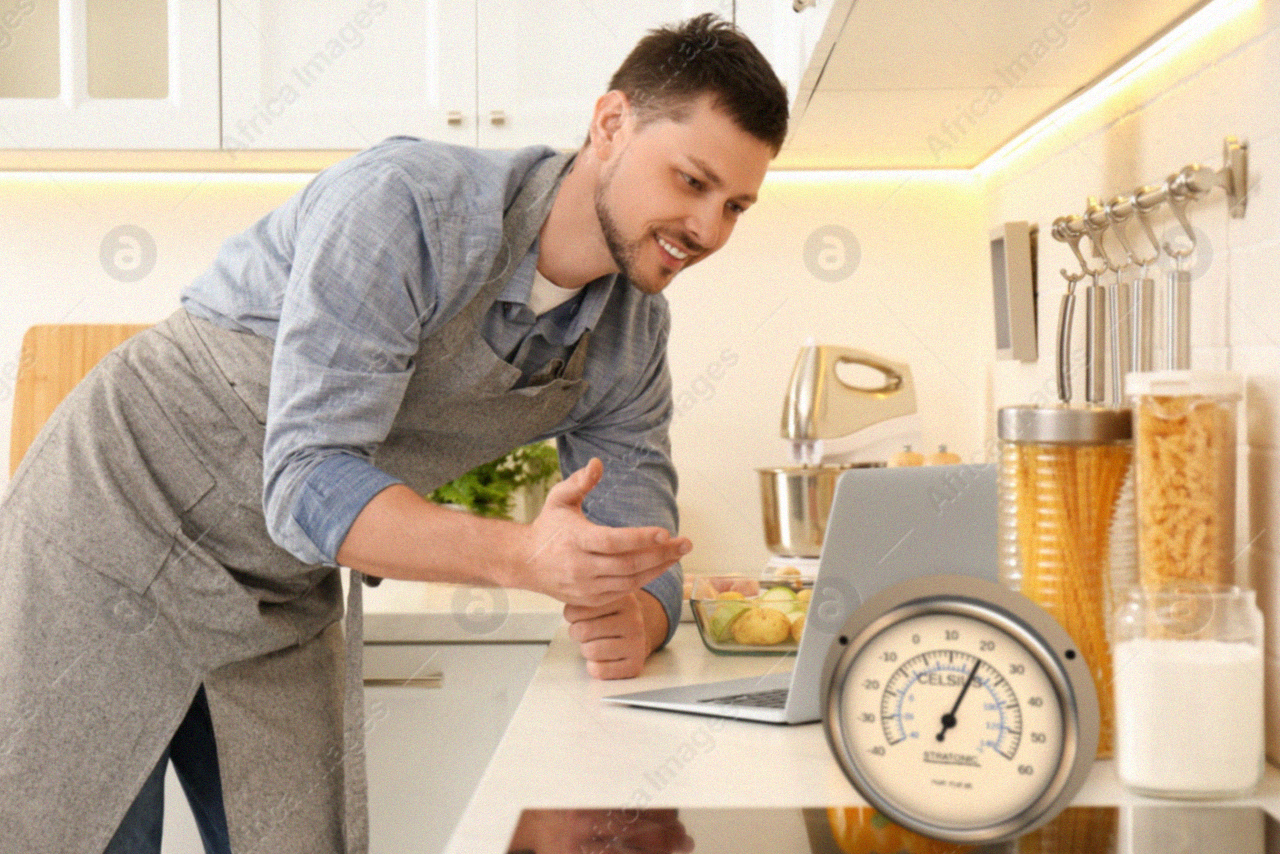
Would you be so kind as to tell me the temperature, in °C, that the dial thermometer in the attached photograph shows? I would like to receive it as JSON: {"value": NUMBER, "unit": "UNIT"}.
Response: {"value": 20, "unit": "°C"}
